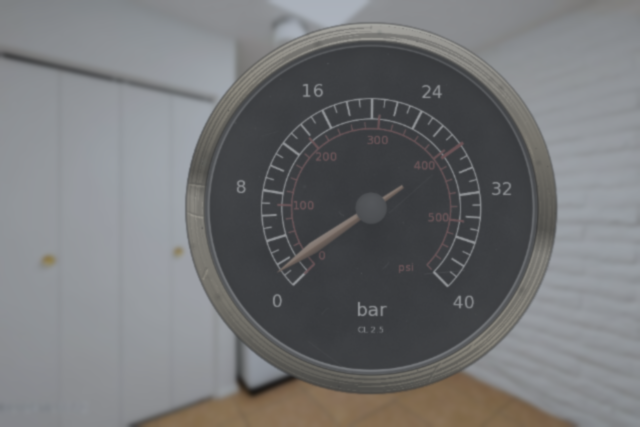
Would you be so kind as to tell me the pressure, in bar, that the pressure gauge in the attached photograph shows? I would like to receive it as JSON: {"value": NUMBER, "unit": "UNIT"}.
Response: {"value": 1.5, "unit": "bar"}
